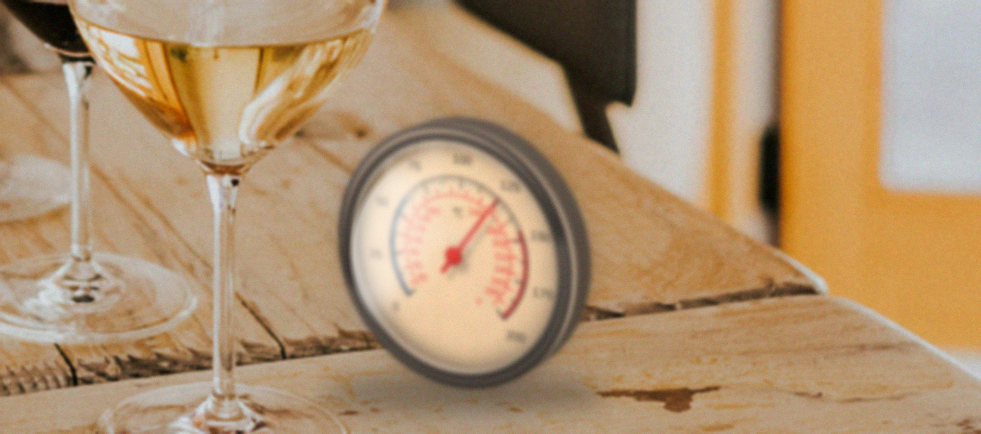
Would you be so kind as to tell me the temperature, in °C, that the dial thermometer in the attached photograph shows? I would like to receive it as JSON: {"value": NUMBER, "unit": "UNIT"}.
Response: {"value": 125, "unit": "°C"}
